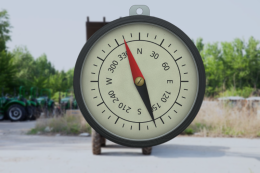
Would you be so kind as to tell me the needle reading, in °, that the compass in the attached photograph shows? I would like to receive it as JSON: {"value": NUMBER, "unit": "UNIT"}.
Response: {"value": 340, "unit": "°"}
